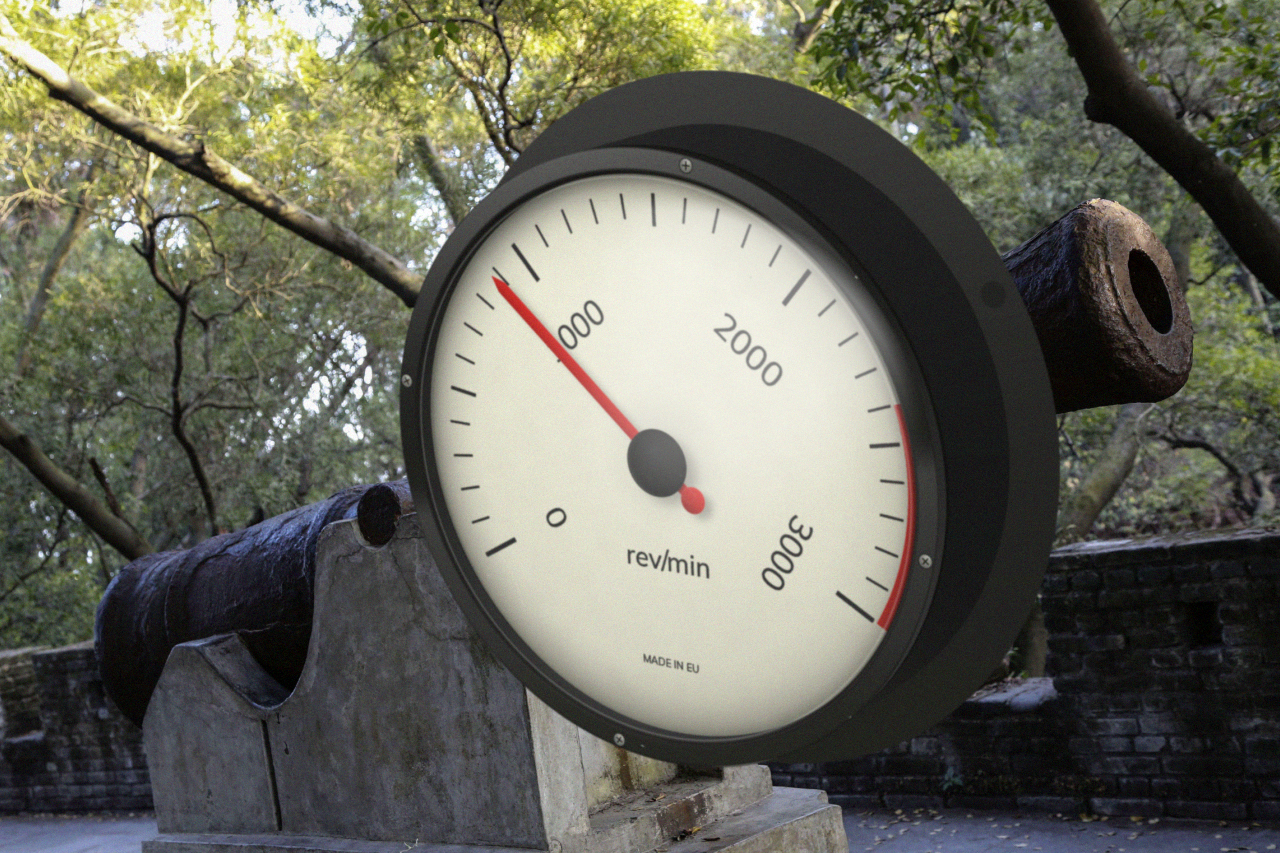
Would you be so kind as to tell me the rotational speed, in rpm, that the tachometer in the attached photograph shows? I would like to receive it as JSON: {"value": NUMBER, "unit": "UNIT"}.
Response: {"value": 900, "unit": "rpm"}
